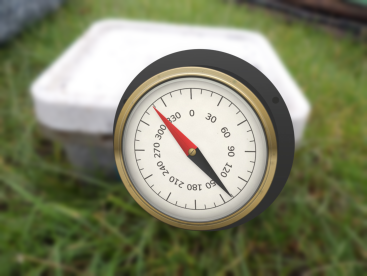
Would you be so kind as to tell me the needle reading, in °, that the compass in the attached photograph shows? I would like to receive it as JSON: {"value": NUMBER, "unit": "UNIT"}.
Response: {"value": 320, "unit": "°"}
